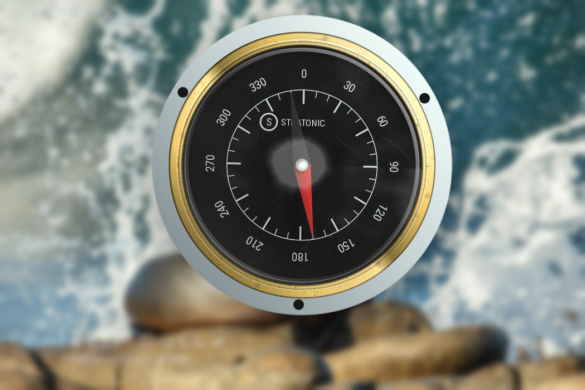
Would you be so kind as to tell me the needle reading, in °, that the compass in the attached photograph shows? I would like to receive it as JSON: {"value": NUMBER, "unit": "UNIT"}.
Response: {"value": 170, "unit": "°"}
